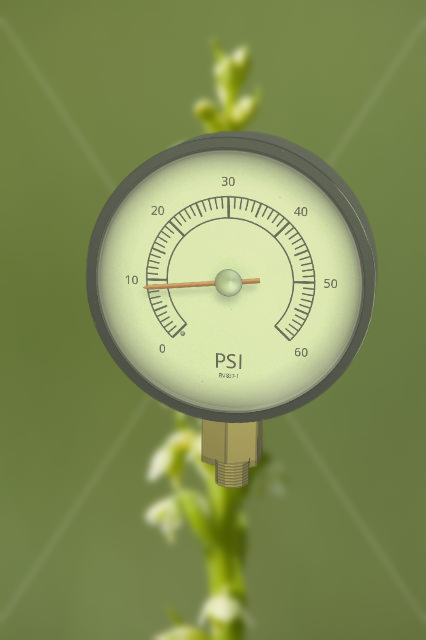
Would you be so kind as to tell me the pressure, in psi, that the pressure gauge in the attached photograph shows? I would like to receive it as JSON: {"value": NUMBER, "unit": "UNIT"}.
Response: {"value": 9, "unit": "psi"}
